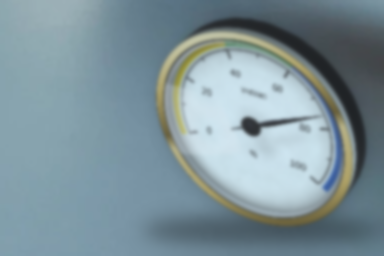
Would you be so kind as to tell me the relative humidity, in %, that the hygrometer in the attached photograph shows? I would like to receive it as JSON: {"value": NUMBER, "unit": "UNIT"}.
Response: {"value": 75, "unit": "%"}
